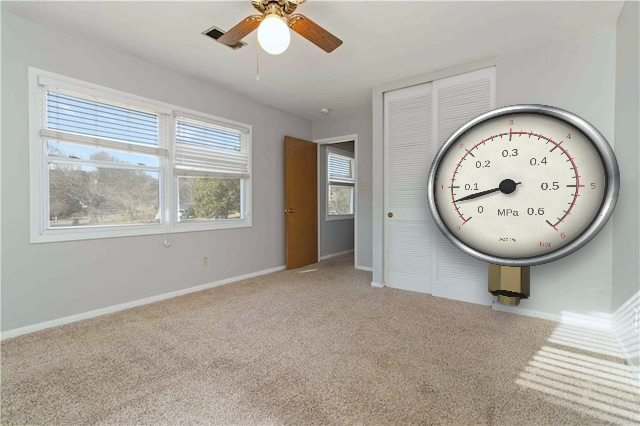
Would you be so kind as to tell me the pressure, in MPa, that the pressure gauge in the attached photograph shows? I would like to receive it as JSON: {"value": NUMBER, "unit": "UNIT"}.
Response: {"value": 0.06, "unit": "MPa"}
